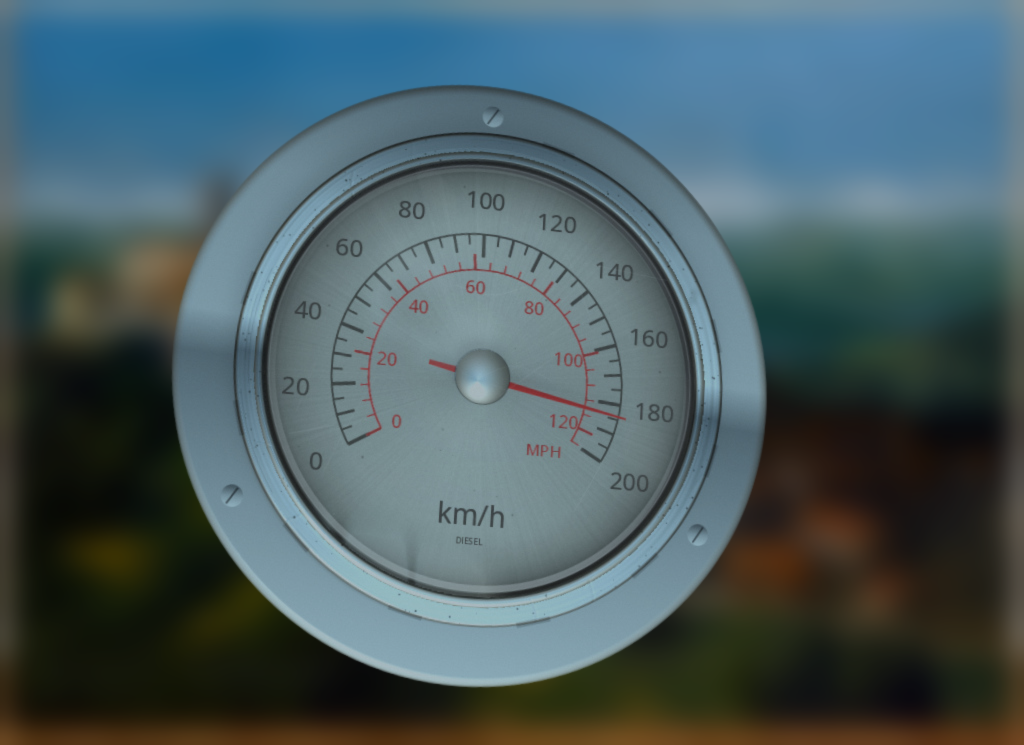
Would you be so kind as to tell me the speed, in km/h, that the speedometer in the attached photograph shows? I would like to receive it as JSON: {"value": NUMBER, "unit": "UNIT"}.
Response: {"value": 185, "unit": "km/h"}
